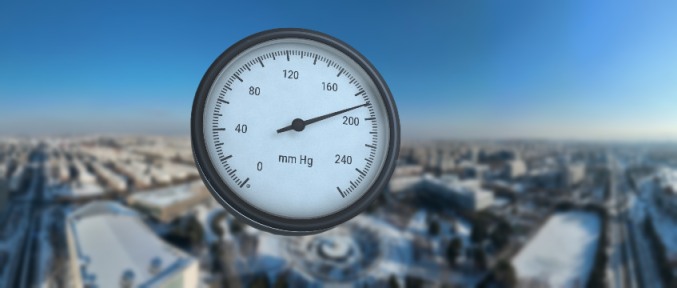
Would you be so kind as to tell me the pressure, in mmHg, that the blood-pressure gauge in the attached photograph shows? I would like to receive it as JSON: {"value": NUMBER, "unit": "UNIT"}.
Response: {"value": 190, "unit": "mmHg"}
